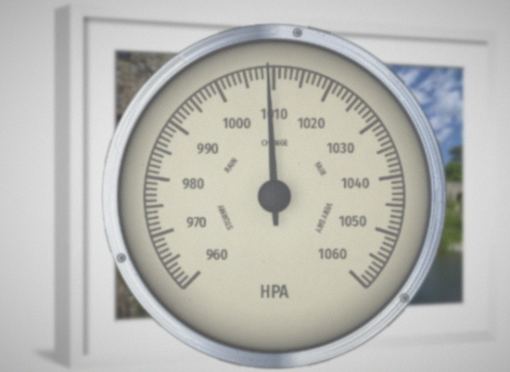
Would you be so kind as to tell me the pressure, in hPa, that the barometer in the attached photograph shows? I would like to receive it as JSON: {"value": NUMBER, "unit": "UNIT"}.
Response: {"value": 1009, "unit": "hPa"}
